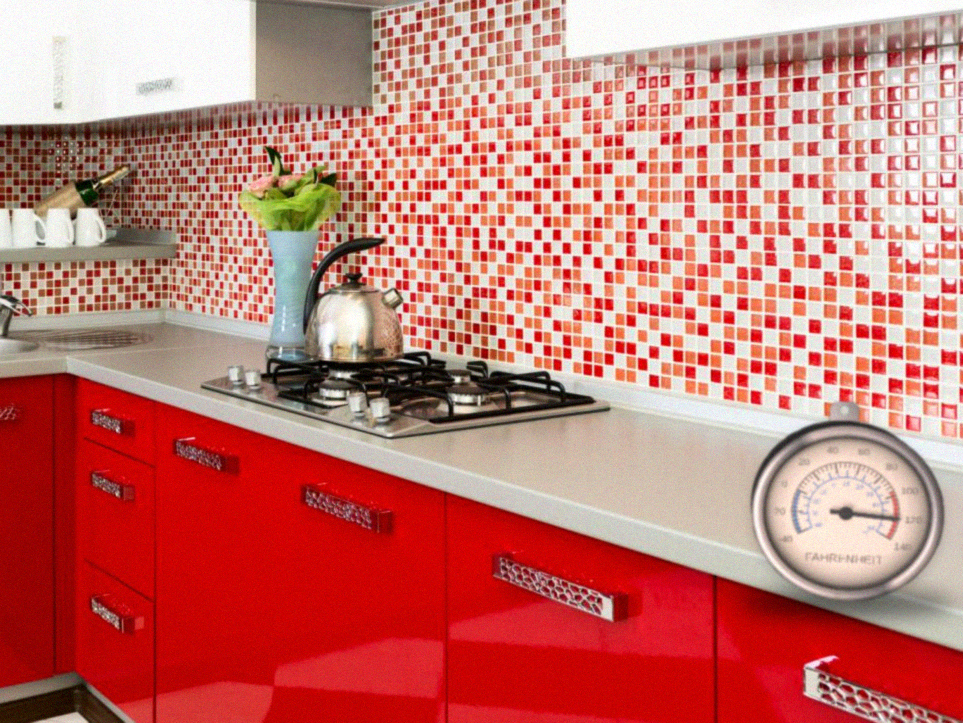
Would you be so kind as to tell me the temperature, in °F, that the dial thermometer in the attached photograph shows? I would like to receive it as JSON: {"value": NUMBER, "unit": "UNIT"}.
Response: {"value": 120, "unit": "°F"}
